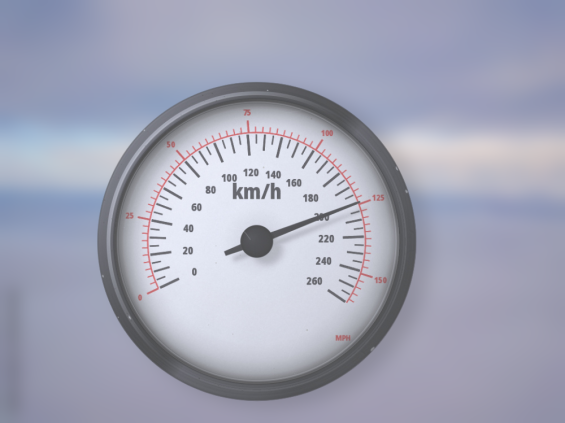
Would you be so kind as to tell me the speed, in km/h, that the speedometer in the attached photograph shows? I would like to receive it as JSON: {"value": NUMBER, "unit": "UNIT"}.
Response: {"value": 200, "unit": "km/h"}
